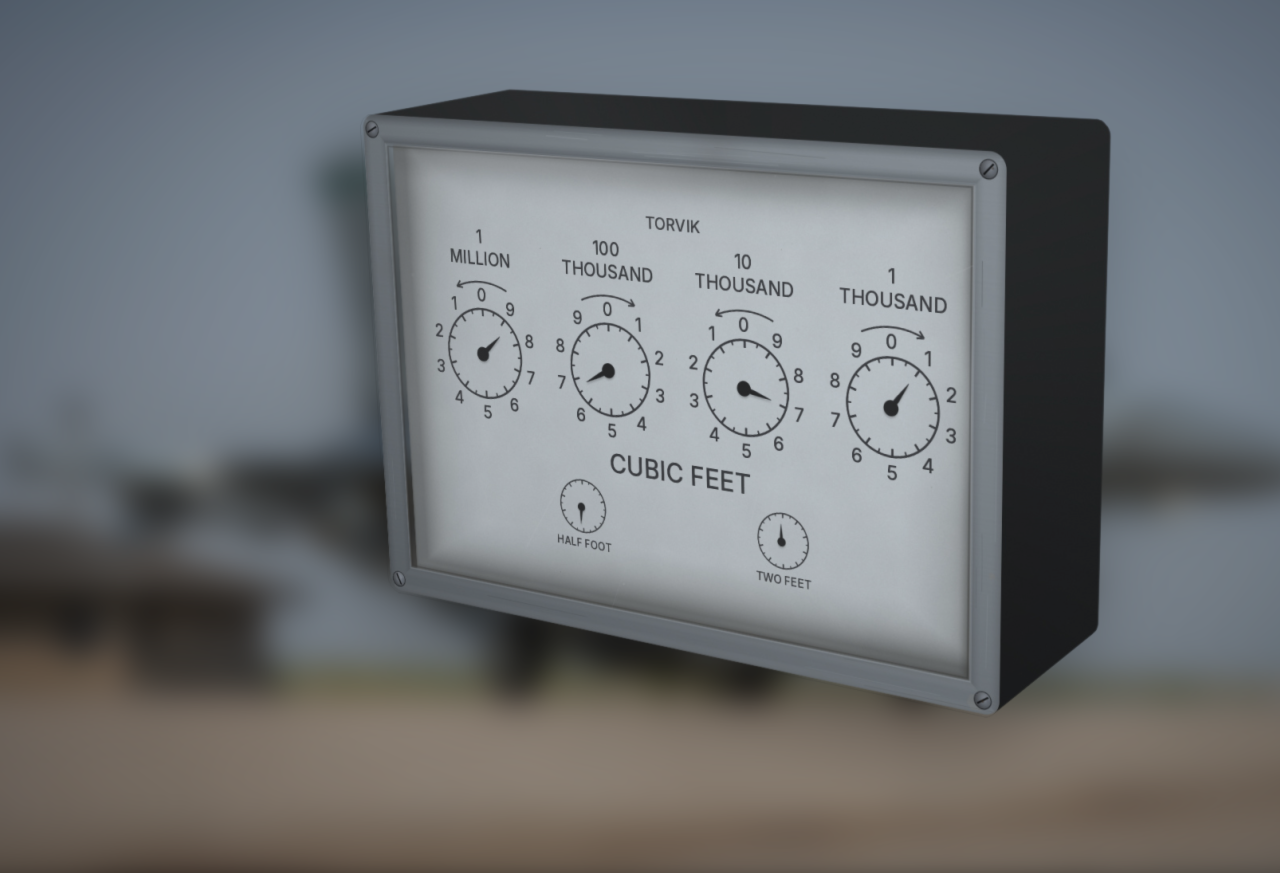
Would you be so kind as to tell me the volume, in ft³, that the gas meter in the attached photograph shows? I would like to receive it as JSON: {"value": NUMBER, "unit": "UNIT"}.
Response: {"value": 867100, "unit": "ft³"}
